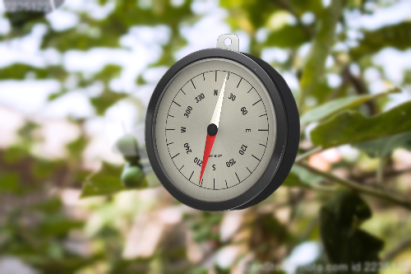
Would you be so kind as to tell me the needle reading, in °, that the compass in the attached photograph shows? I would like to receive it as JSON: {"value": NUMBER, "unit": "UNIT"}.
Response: {"value": 195, "unit": "°"}
